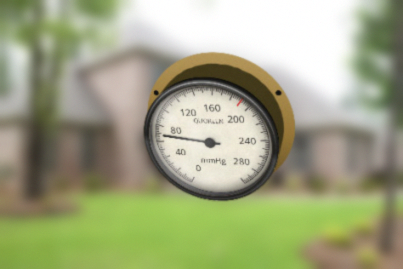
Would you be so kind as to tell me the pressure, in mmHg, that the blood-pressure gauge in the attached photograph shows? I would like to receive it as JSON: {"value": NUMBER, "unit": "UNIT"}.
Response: {"value": 70, "unit": "mmHg"}
